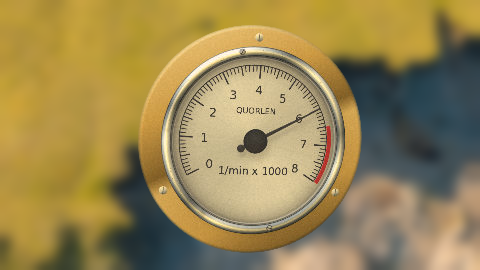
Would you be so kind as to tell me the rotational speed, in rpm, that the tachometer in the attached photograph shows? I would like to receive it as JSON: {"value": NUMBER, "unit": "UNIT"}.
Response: {"value": 6000, "unit": "rpm"}
